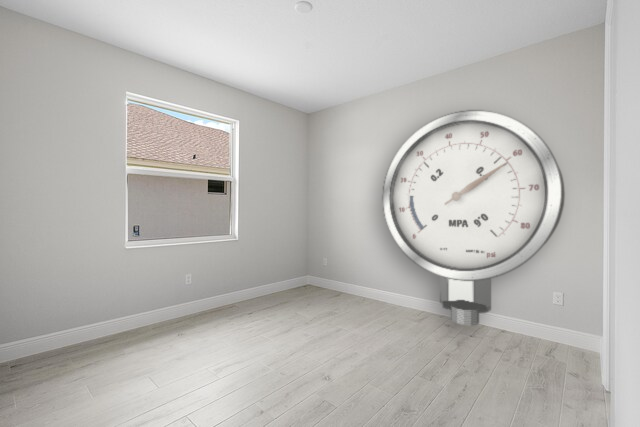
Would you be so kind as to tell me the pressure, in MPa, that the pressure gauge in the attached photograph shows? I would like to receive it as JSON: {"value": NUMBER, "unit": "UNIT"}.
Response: {"value": 0.42, "unit": "MPa"}
